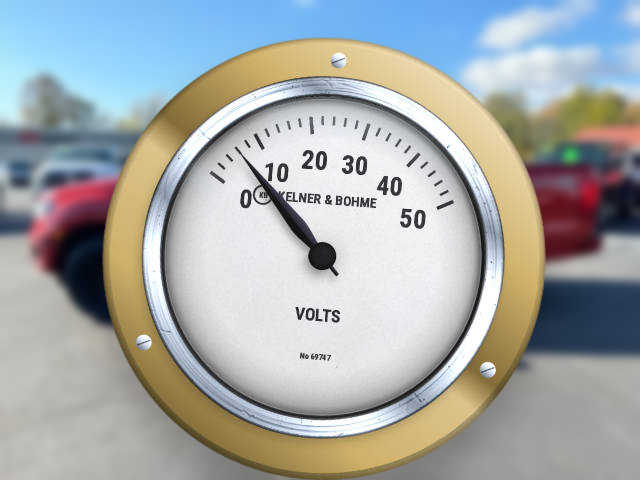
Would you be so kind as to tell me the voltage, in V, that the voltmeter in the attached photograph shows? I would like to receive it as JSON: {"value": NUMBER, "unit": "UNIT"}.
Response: {"value": 6, "unit": "V"}
